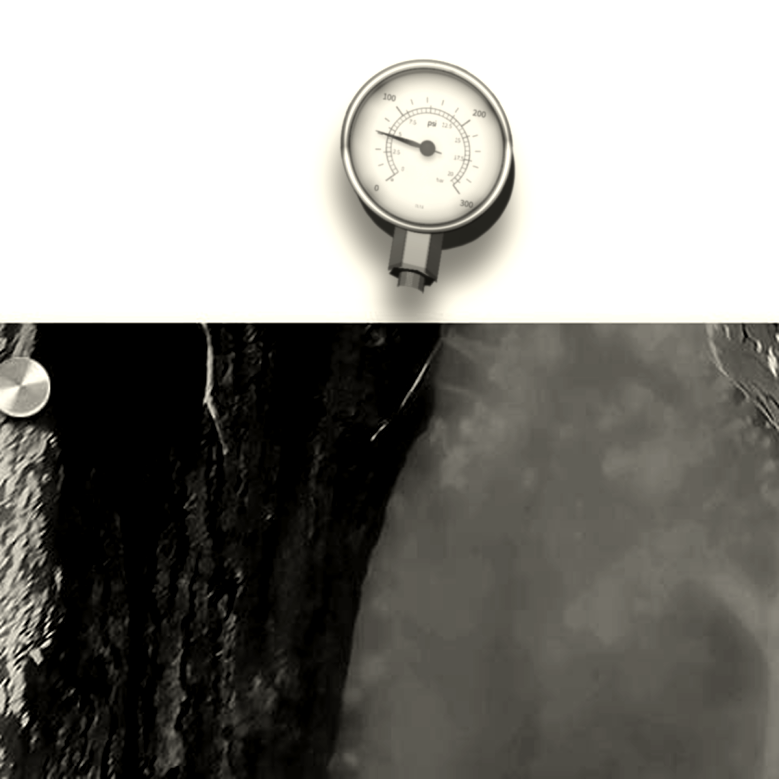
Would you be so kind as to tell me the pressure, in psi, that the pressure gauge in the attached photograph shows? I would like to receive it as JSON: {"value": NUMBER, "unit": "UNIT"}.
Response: {"value": 60, "unit": "psi"}
